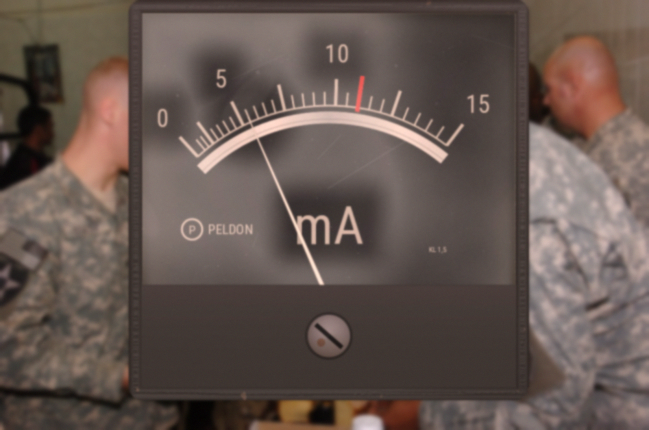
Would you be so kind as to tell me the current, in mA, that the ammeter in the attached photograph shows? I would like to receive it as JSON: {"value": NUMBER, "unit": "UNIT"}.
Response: {"value": 5.5, "unit": "mA"}
